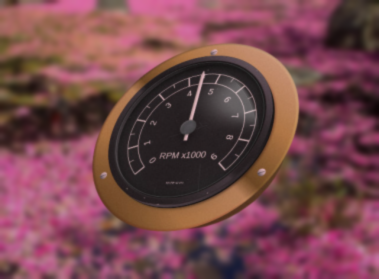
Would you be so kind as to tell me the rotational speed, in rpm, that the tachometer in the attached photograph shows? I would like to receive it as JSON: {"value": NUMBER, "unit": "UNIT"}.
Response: {"value": 4500, "unit": "rpm"}
